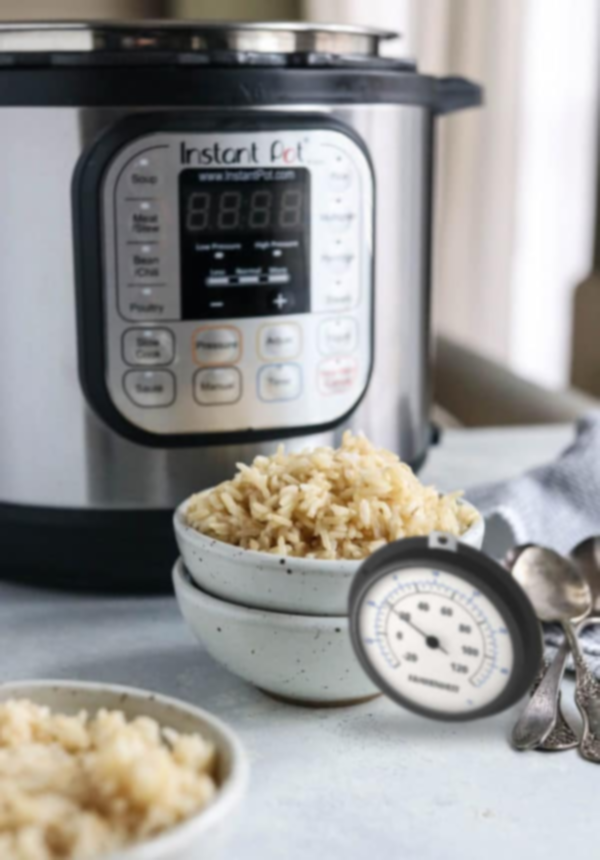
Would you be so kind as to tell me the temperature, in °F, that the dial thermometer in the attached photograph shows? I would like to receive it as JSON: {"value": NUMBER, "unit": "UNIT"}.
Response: {"value": 20, "unit": "°F"}
